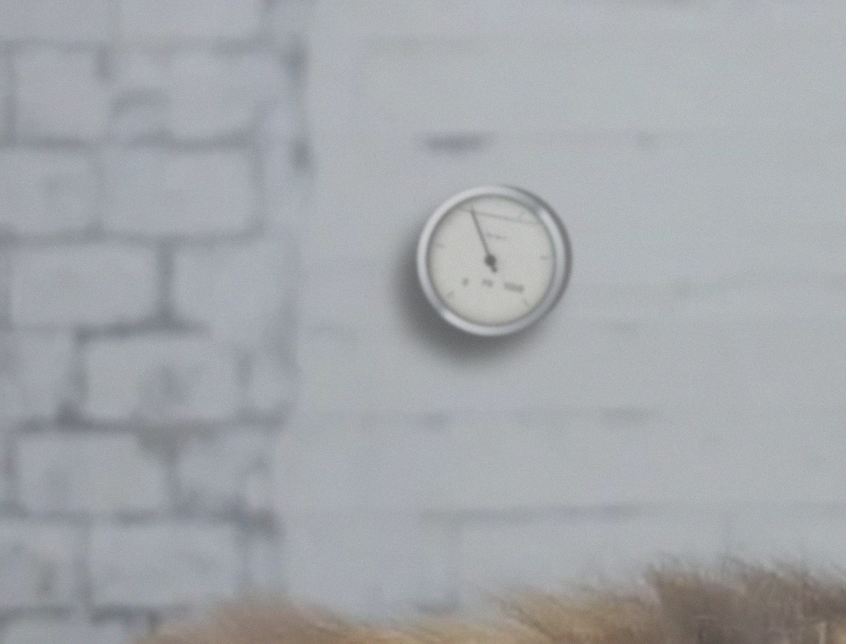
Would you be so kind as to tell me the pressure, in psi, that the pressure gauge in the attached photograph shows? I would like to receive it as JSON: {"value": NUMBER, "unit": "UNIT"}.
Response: {"value": 400, "unit": "psi"}
